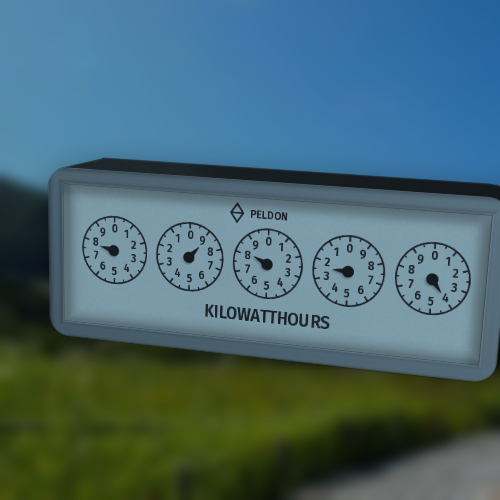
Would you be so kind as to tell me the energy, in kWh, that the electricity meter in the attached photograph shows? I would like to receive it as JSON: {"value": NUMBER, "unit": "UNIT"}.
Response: {"value": 78824, "unit": "kWh"}
